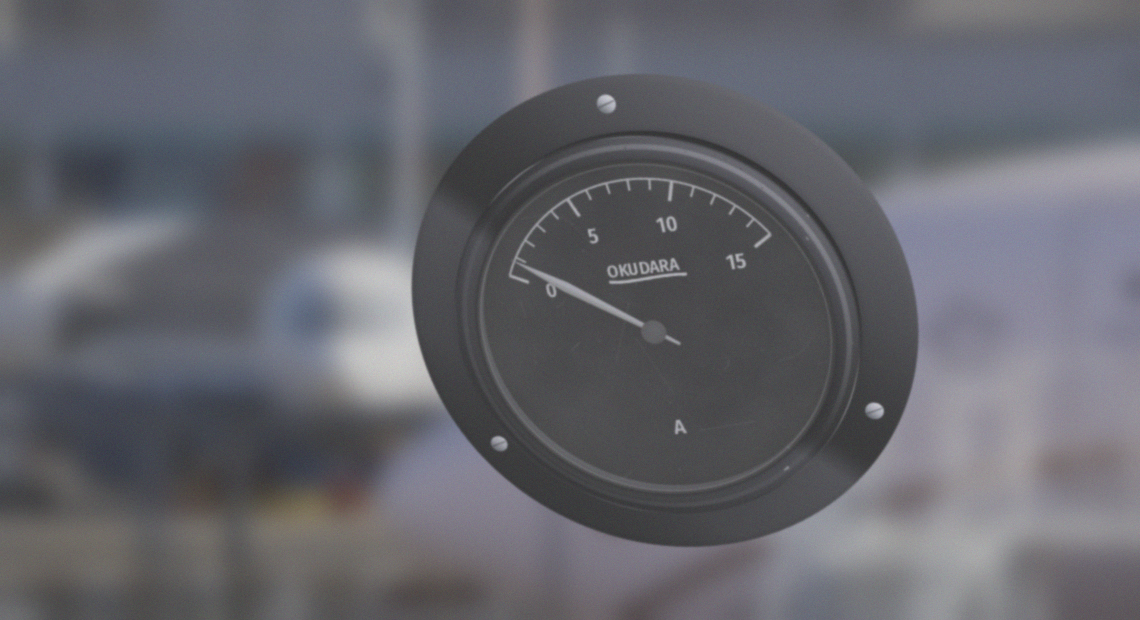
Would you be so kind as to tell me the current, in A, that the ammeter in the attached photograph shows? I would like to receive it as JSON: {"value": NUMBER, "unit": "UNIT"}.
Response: {"value": 1, "unit": "A"}
